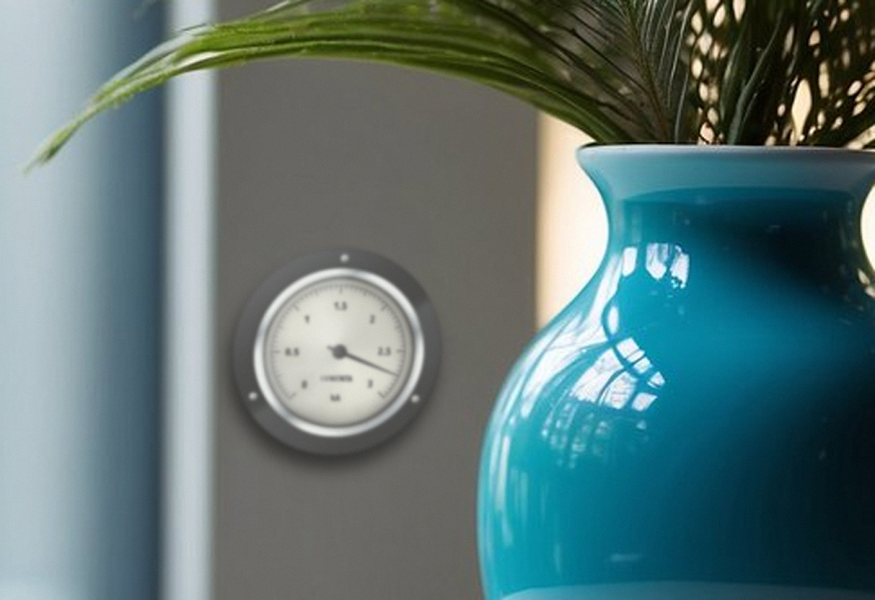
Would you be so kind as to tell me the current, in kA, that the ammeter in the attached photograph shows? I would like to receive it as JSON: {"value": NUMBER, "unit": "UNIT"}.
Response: {"value": 2.75, "unit": "kA"}
